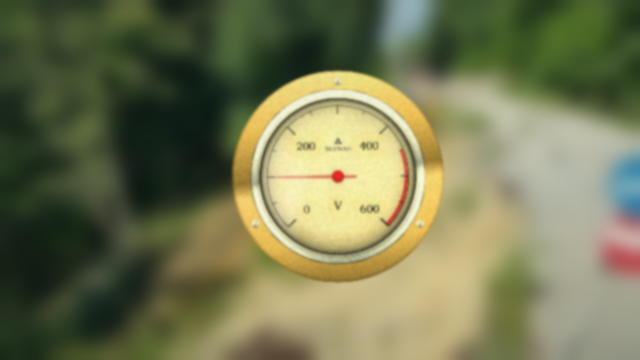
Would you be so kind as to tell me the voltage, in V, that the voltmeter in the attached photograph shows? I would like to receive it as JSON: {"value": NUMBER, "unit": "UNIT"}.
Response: {"value": 100, "unit": "V"}
